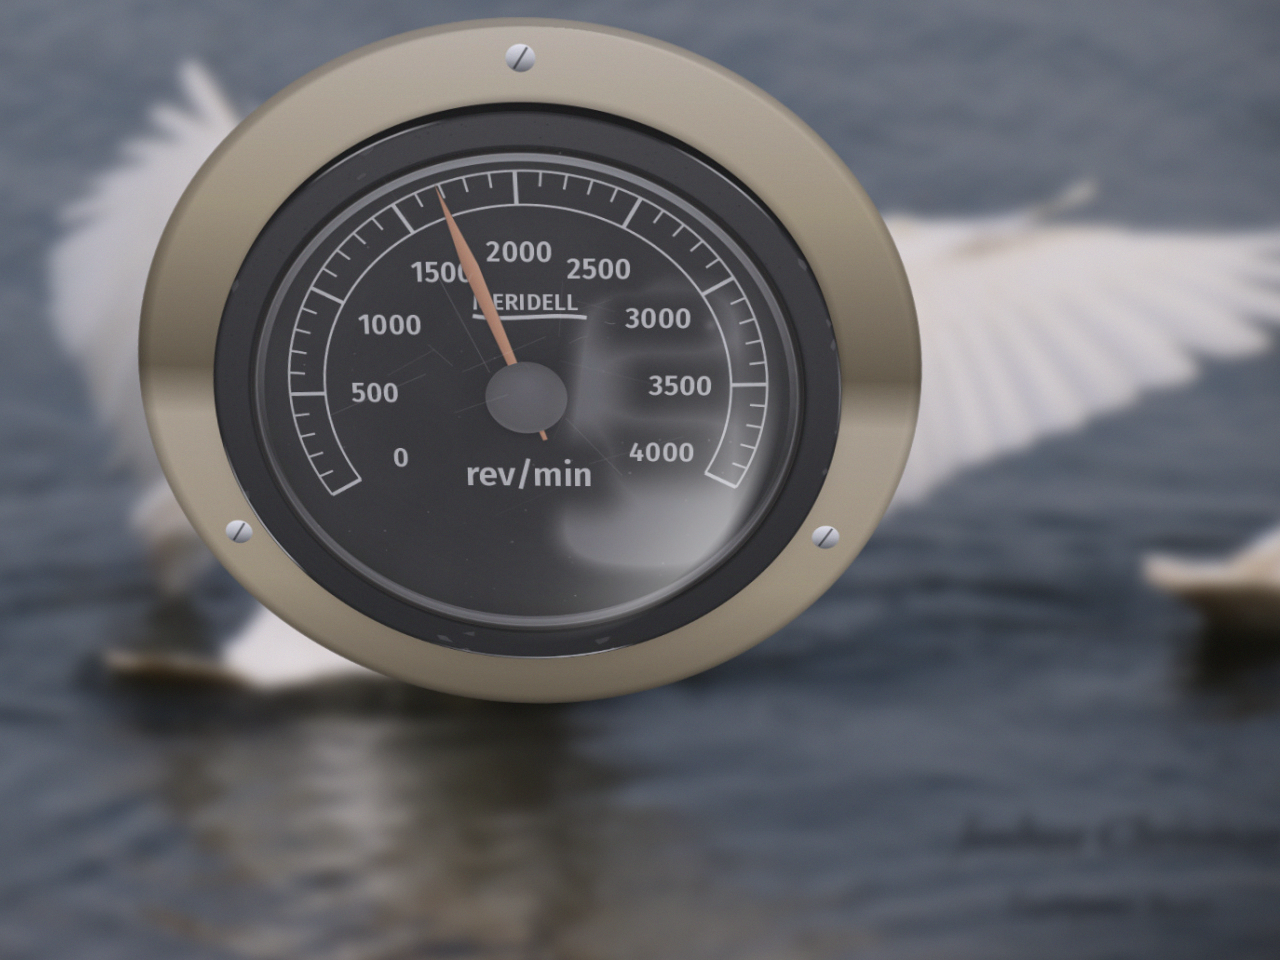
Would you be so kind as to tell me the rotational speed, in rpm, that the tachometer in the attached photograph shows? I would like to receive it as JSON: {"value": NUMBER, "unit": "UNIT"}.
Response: {"value": 1700, "unit": "rpm"}
